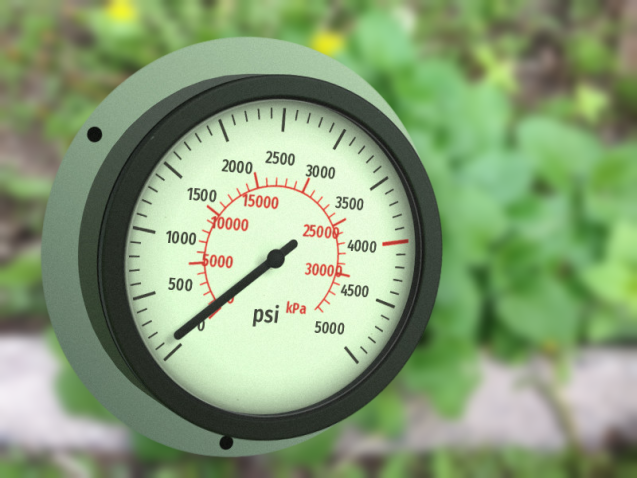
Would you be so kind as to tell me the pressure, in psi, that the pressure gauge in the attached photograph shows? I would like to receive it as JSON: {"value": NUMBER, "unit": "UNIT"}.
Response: {"value": 100, "unit": "psi"}
